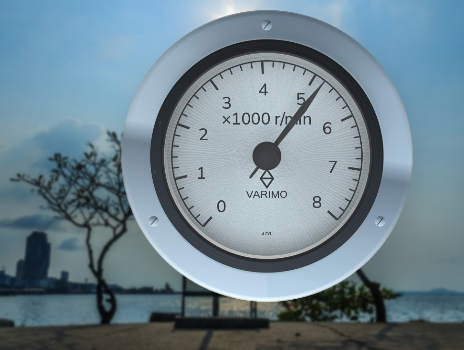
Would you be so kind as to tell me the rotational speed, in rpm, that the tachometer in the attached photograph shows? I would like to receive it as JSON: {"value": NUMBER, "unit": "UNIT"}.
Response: {"value": 5200, "unit": "rpm"}
